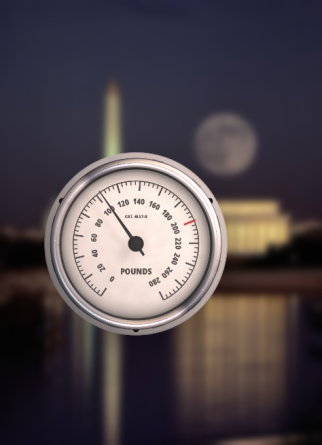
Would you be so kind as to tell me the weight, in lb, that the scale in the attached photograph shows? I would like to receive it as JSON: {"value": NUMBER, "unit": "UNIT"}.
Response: {"value": 104, "unit": "lb"}
